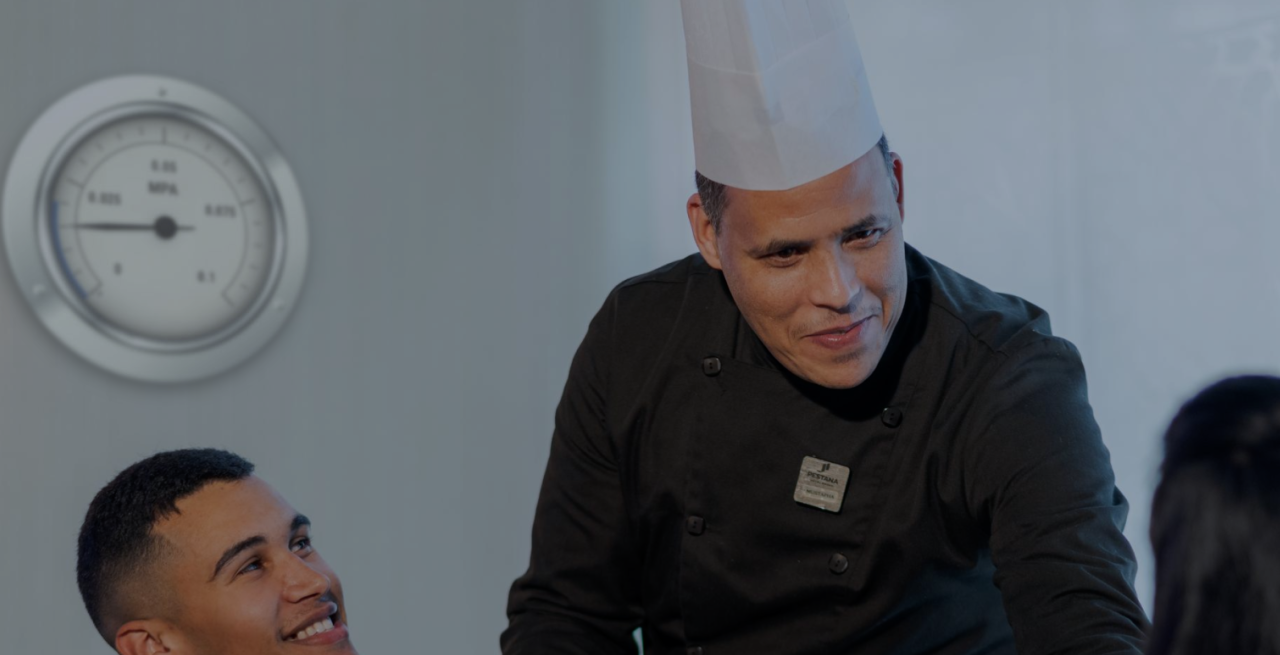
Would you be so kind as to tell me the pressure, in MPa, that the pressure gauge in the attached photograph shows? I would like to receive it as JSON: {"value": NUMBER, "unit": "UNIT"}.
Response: {"value": 0.015, "unit": "MPa"}
